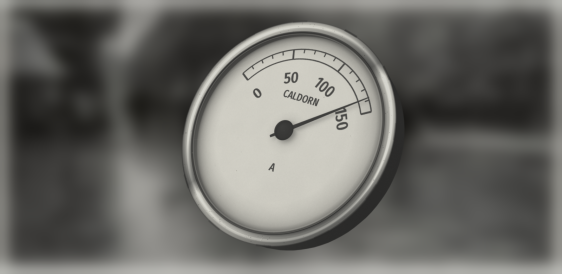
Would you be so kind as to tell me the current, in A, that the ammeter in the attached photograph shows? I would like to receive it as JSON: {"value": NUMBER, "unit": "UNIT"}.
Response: {"value": 140, "unit": "A"}
